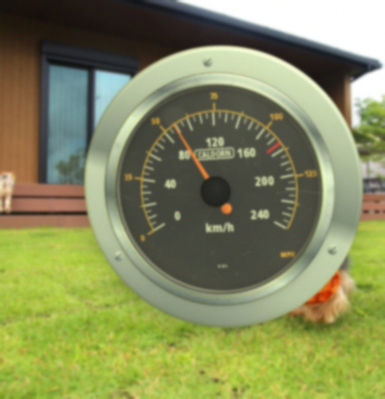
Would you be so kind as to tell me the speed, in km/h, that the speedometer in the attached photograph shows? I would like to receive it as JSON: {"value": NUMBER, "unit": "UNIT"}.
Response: {"value": 90, "unit": "km/h"}
